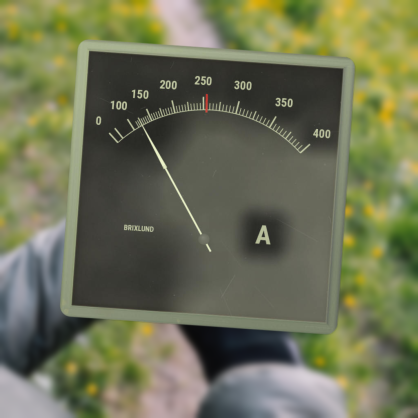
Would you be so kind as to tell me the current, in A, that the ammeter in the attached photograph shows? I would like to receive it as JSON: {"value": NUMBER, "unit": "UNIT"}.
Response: {"value": 125, "unit": "A"}
